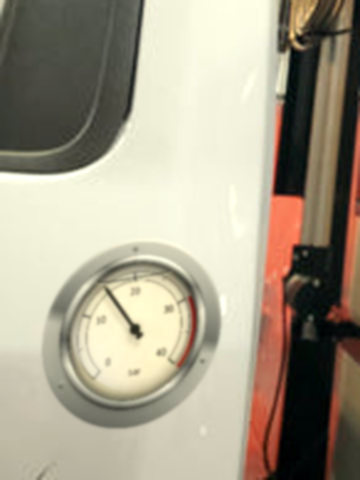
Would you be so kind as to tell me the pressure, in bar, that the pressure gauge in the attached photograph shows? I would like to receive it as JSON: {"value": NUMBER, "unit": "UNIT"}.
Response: {"value": 15, "unit": "bar"}
